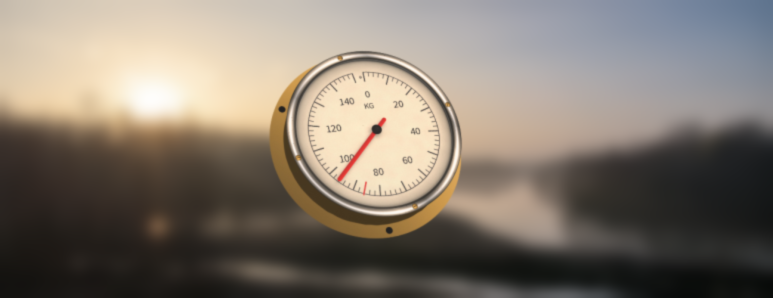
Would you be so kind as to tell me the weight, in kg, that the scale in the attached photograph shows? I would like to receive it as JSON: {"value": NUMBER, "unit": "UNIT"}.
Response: {"value": 96, "unit": "kg"}
